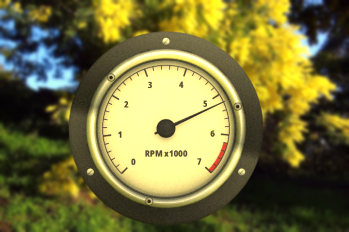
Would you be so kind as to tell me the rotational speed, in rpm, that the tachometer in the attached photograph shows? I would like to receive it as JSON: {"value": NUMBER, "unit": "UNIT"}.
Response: {"value": 5200, "unit": "rpm"}
